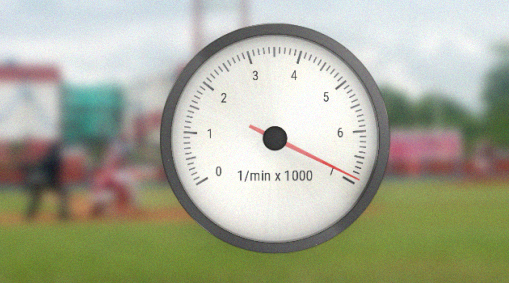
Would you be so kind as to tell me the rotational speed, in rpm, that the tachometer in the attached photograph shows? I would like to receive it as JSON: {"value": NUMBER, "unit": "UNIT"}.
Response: {"value": 6900, "unit": "rpm"}
